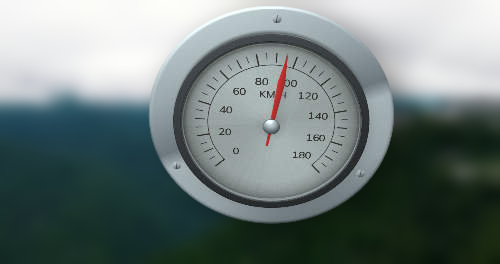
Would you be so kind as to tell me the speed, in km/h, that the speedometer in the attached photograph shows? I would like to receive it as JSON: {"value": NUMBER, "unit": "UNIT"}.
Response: {"value": 95, "unit": "km/h"}
